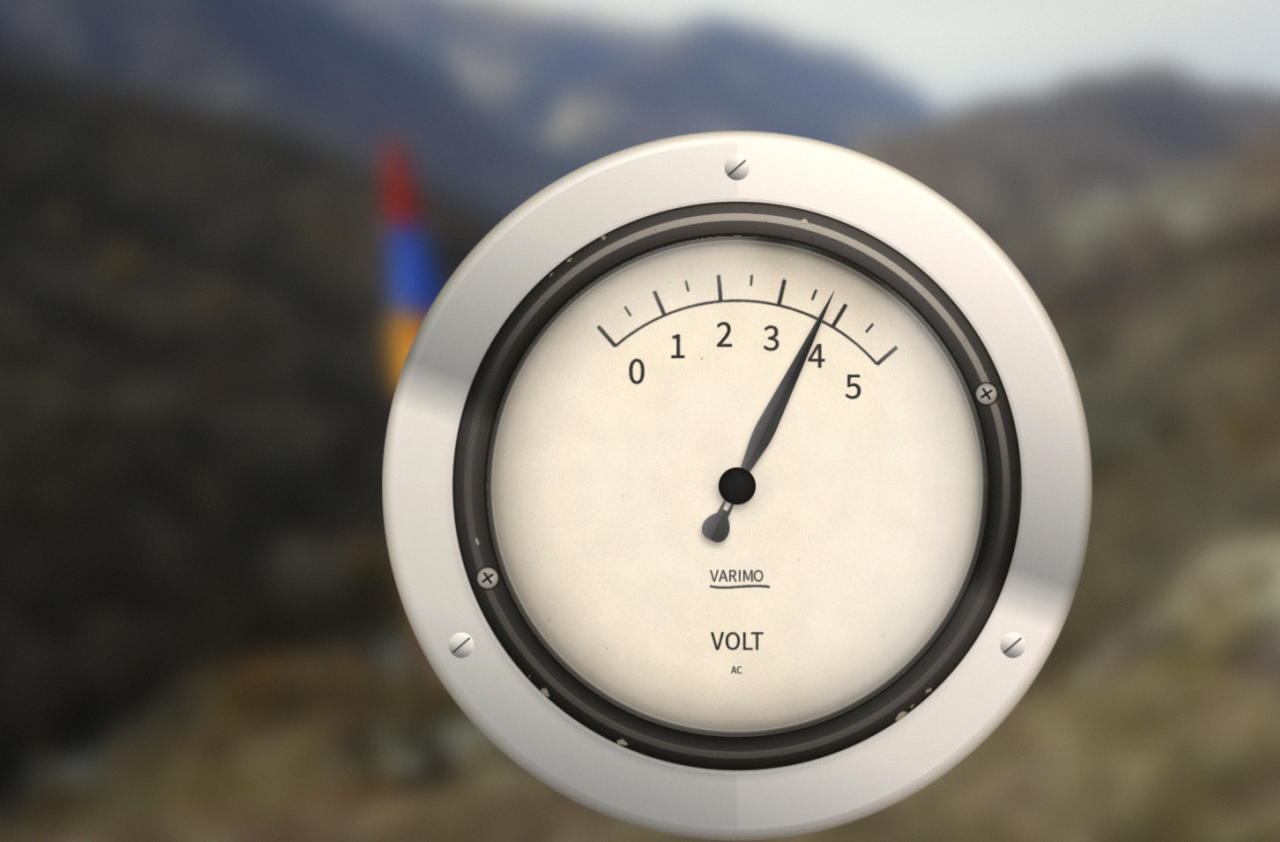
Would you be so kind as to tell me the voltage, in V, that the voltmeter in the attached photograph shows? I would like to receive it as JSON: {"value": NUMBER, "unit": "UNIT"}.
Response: {"value": 3.75, "unit": "V"}
